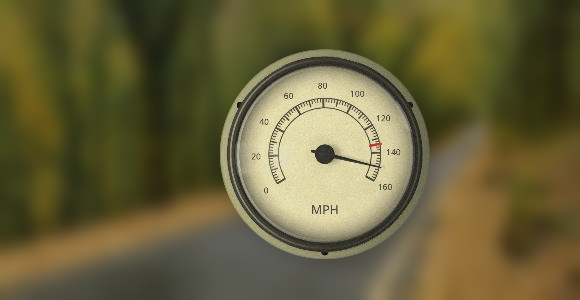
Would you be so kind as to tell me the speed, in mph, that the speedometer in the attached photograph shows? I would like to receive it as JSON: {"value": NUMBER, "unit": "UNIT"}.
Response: {"value": 150, "unit": "mph"}
